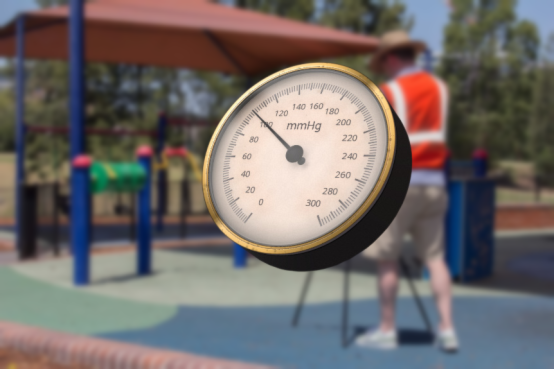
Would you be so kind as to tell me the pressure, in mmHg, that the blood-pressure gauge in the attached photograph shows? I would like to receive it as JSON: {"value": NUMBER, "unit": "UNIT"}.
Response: {"value": 100, "unit": "mmHg"}
